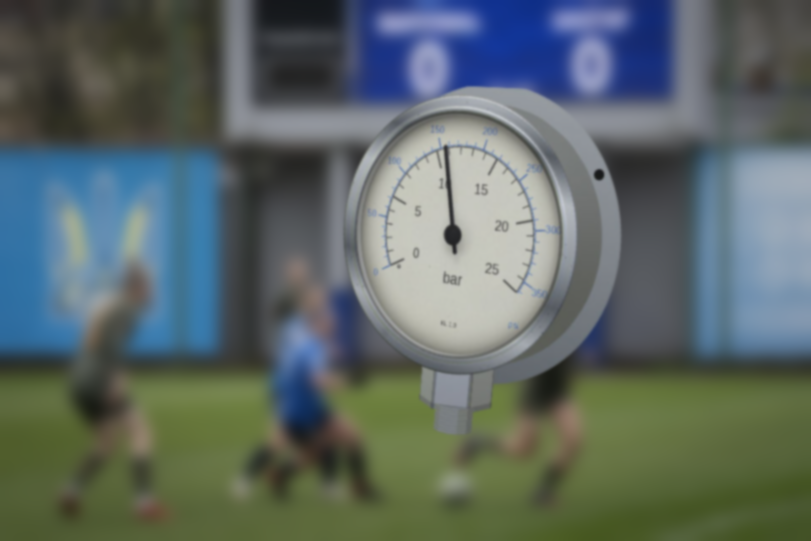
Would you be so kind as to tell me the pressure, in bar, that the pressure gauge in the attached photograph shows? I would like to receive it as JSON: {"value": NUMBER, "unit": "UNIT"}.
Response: {"value": 11, "unit": "bar"}
